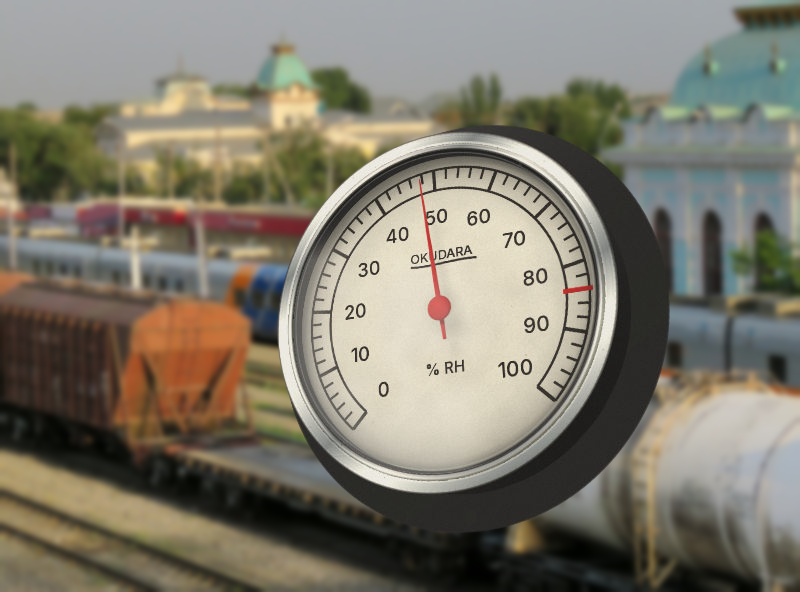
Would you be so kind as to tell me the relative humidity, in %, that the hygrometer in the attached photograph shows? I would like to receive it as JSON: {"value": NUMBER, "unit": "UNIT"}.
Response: {"value": 48, "unit": "%"}
